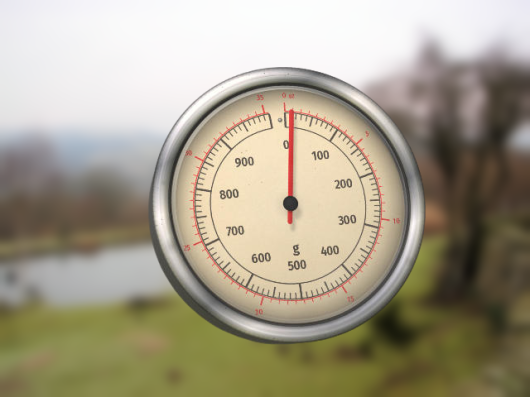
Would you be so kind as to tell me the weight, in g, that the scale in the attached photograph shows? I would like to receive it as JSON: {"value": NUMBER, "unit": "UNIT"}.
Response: {"value": 10, "unit": "g"}
